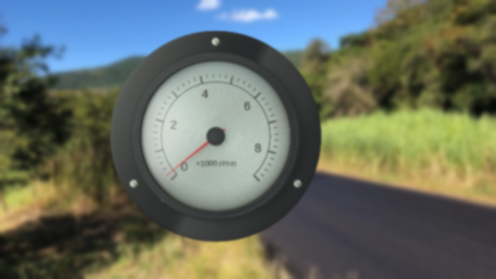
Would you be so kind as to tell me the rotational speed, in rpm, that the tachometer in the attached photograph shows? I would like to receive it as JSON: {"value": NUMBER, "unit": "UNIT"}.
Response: {"value": 200, "unit": "rpm"}
